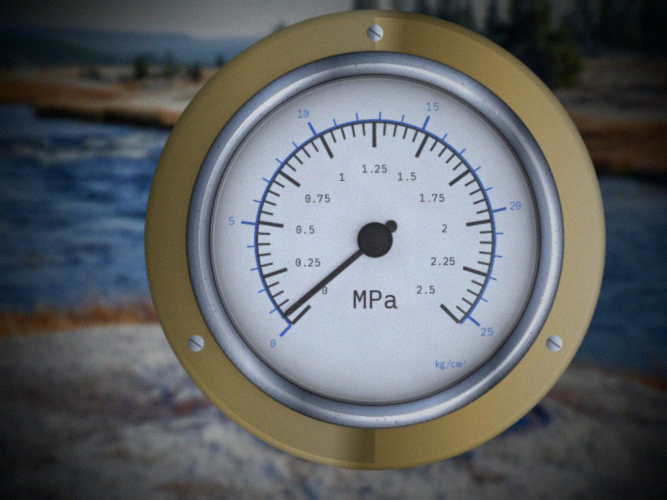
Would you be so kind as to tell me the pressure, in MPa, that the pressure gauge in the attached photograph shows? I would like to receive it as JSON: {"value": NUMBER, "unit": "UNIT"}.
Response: {"value": 0.05, "unit": "MPa"}
